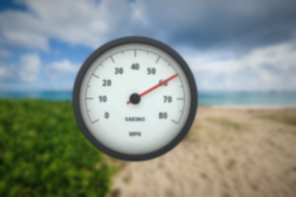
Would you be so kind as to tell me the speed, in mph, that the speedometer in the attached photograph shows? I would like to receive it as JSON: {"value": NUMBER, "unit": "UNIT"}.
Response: {"value": 60, "unit": "mph"}
